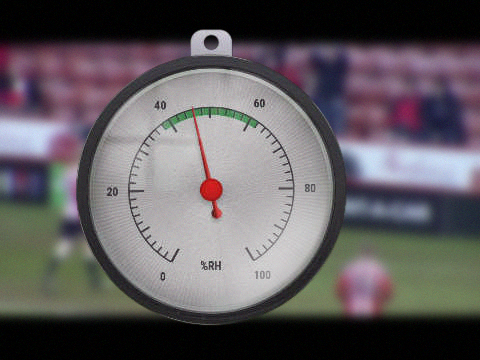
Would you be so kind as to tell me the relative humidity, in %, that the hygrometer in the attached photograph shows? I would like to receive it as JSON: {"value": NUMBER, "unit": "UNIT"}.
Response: {"value": 46, "unit": "%"}
